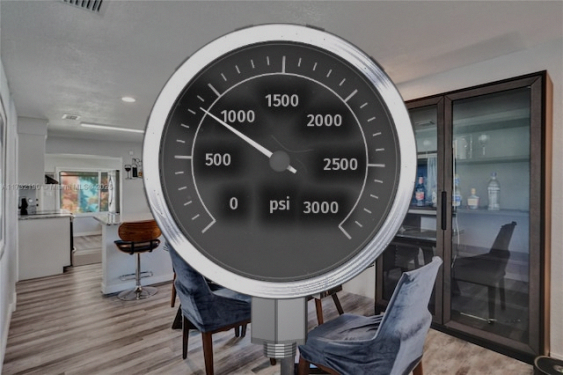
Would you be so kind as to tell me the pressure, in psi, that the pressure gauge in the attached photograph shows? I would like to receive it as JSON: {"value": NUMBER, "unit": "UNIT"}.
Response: {"value": 850, "unit": "psi"}
